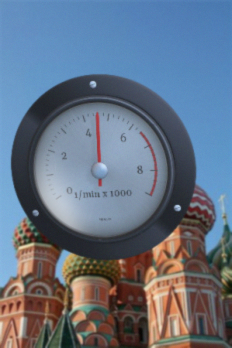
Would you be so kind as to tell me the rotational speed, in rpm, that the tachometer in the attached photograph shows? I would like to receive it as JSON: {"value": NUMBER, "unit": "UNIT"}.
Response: {"value": 4600, "unit": "rpm"}
